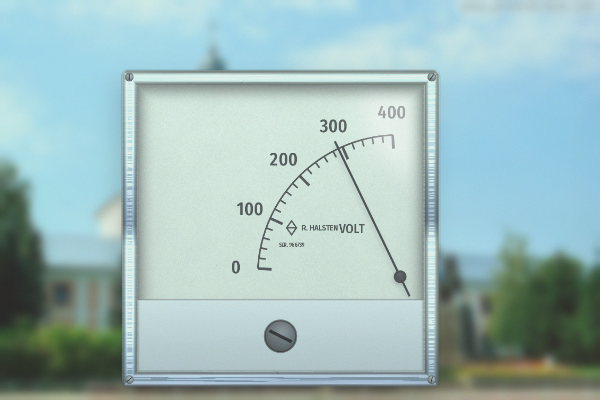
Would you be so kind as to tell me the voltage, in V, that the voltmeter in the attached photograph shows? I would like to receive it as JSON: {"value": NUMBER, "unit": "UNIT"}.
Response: {"value": 290, "unit": "V"}
